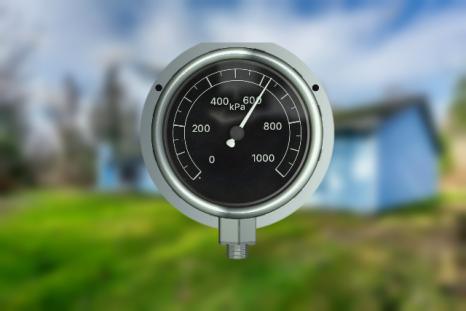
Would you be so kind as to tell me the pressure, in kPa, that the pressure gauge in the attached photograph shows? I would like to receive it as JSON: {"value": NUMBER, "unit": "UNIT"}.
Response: {"value": 625, "unit": "kPa"}
